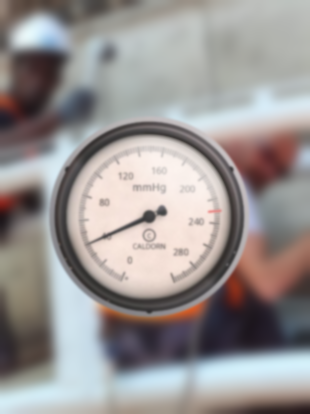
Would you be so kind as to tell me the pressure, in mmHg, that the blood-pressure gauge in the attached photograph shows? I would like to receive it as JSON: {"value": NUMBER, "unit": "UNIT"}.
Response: {"value": 40, "unit": "mmHg"}
